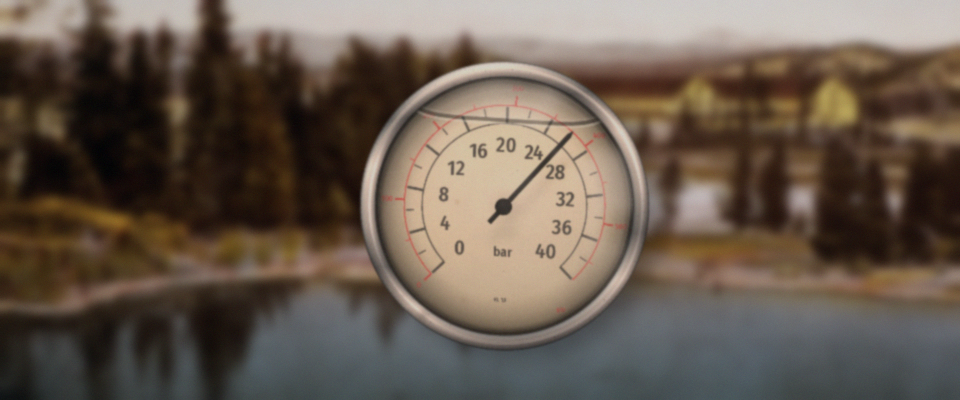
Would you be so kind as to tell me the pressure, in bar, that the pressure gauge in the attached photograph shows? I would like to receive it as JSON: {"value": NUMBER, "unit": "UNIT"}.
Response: {"value": 26, "unit": "bar"}
